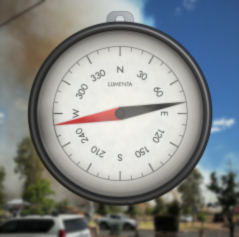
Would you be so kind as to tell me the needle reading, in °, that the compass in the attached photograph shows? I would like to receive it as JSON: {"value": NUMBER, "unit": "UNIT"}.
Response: {"value": 260, "unit": "°"}
